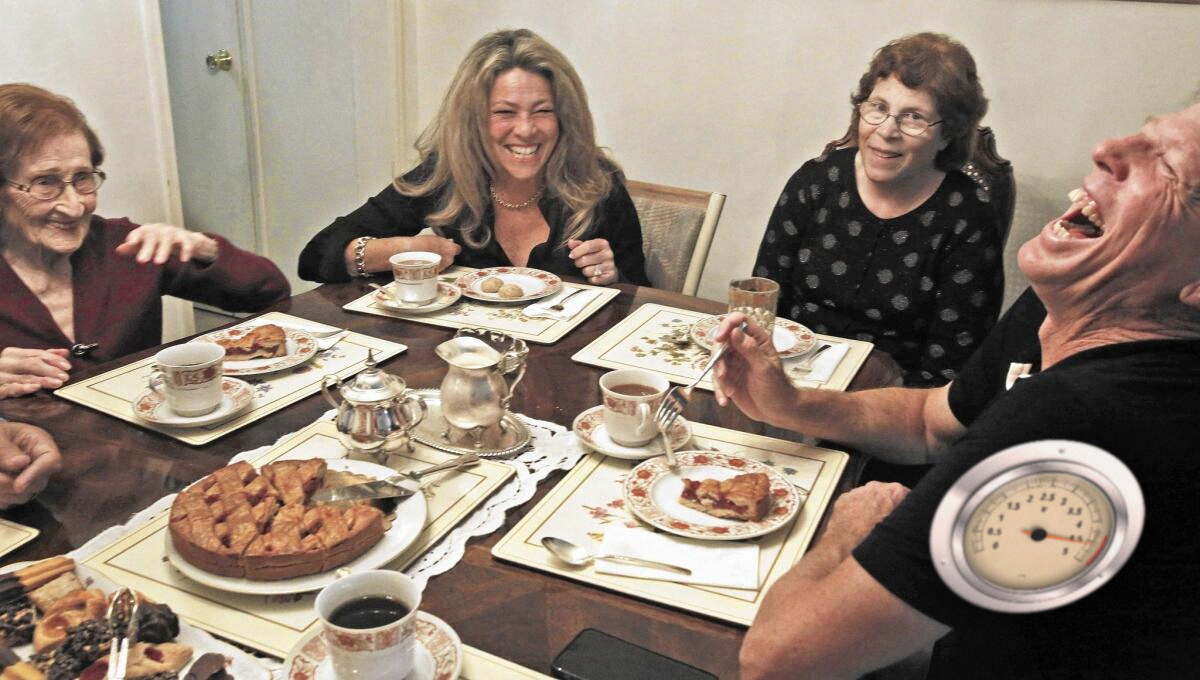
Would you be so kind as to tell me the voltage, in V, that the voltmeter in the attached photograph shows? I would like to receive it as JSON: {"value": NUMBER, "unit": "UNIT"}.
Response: {"value": 4.5, "unit": "V"}
